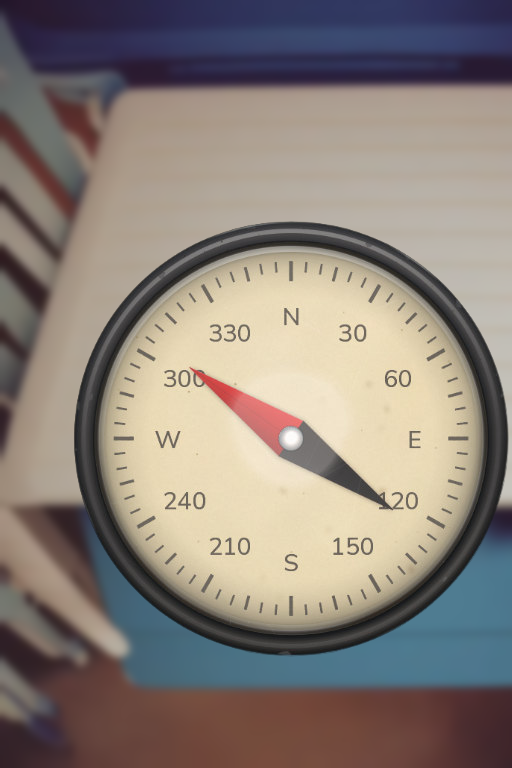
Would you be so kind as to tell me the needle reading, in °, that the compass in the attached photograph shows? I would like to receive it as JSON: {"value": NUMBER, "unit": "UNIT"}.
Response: {"value": 305, "unit": "°"}
